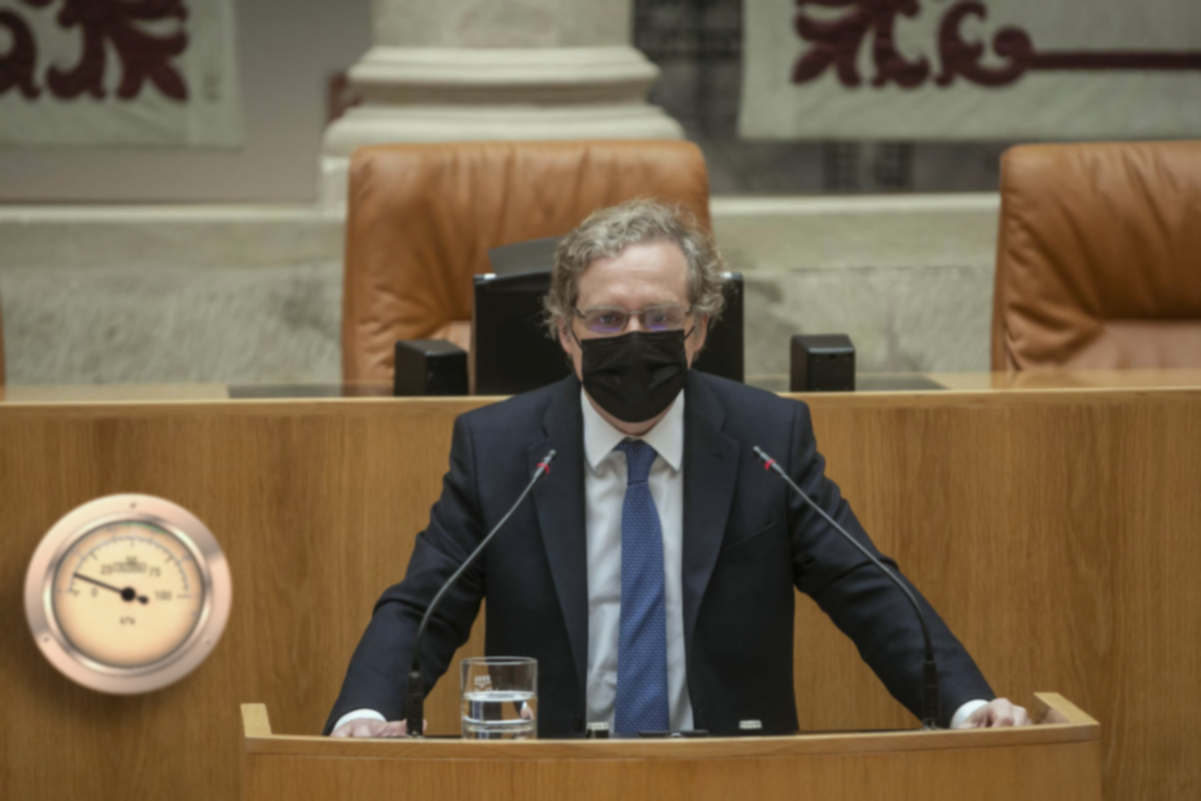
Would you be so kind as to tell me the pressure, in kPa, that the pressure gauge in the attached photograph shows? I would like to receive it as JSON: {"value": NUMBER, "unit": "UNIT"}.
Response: {"value": 10, "unit": "kPa"}
